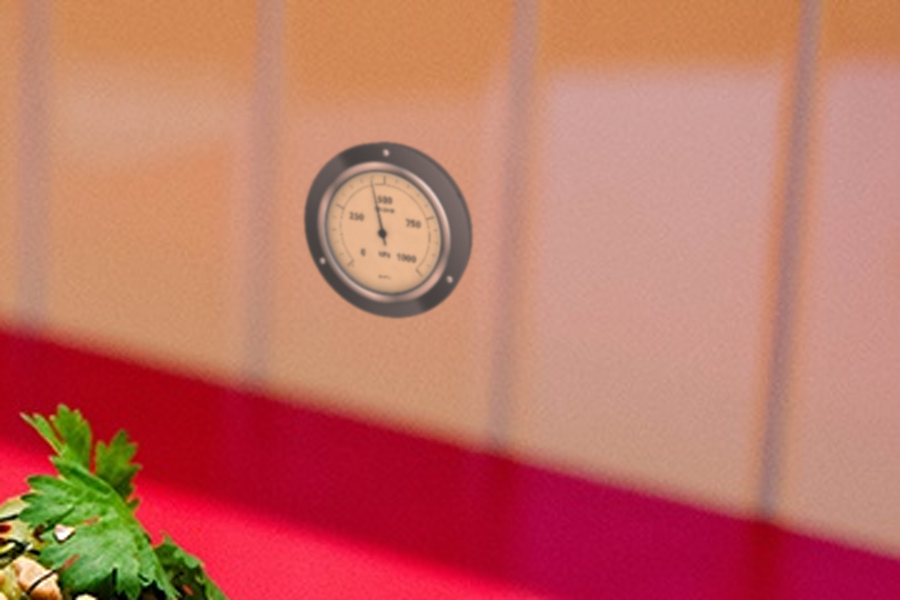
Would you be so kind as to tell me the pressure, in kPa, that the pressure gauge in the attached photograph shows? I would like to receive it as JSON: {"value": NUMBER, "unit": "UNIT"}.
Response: {"value": 450, "unit": "kPa"}
